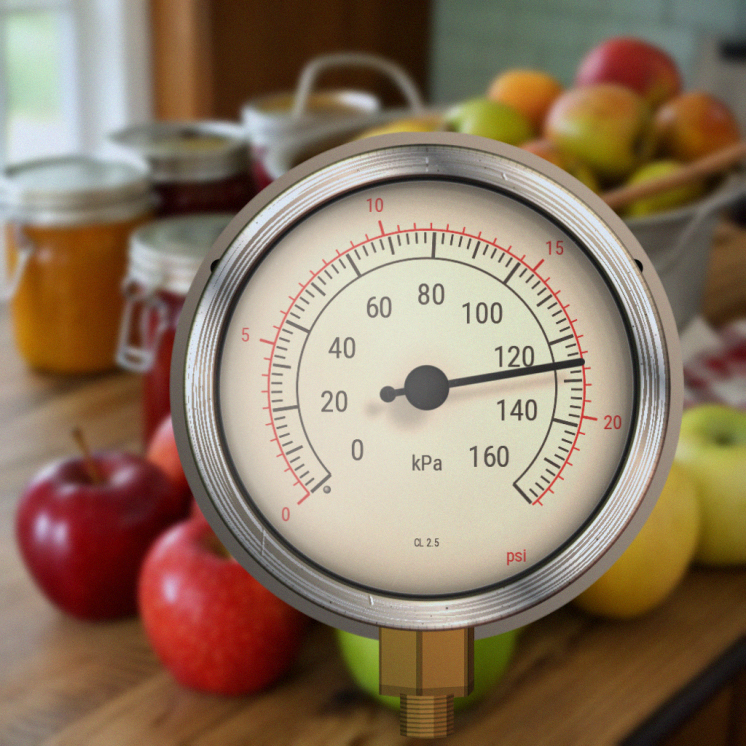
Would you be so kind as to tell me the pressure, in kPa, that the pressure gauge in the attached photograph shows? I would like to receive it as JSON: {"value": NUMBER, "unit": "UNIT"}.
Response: {"value": 126, "unit": "kPa"}
